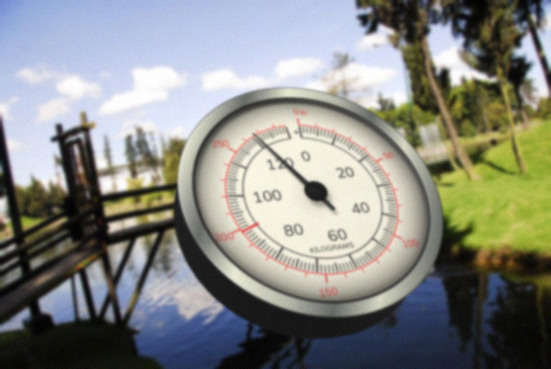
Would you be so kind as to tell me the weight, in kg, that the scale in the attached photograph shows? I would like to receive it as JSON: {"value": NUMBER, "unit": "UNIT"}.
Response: {"value": 120, "unit": "kg"}
